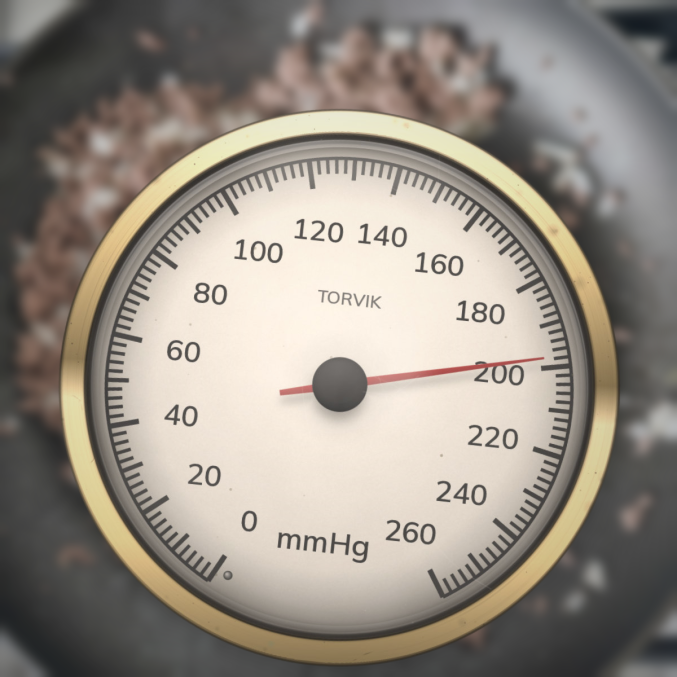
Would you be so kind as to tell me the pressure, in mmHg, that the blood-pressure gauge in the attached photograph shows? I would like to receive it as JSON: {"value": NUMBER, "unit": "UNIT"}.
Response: {"value": 198, "unit": "mmHg"}
